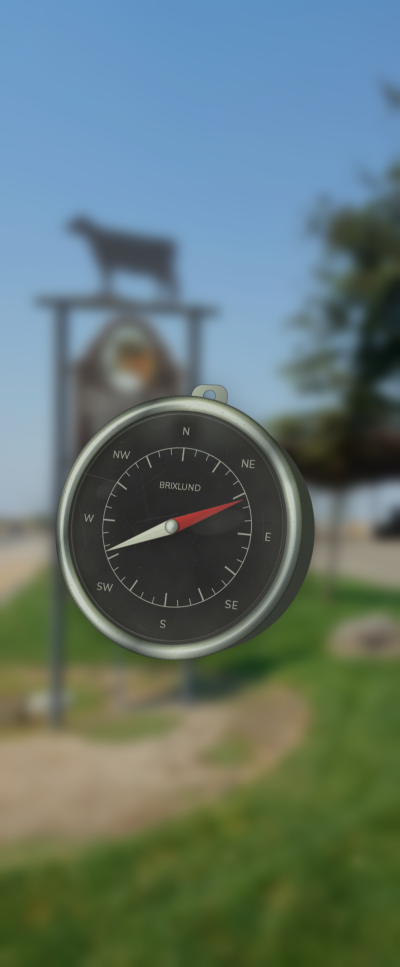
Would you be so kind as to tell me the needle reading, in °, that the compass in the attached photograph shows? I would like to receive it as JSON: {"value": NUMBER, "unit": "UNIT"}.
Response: {"value": 65, "unit": "°"}
